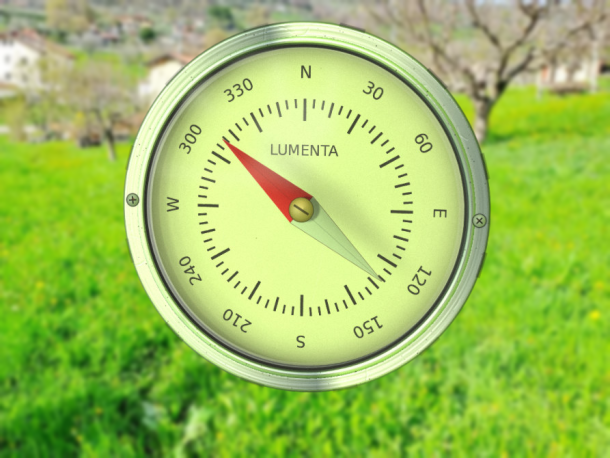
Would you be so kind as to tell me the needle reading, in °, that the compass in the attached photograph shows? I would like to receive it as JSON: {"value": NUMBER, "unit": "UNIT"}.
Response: {"value": 310, "unit": "°"}
